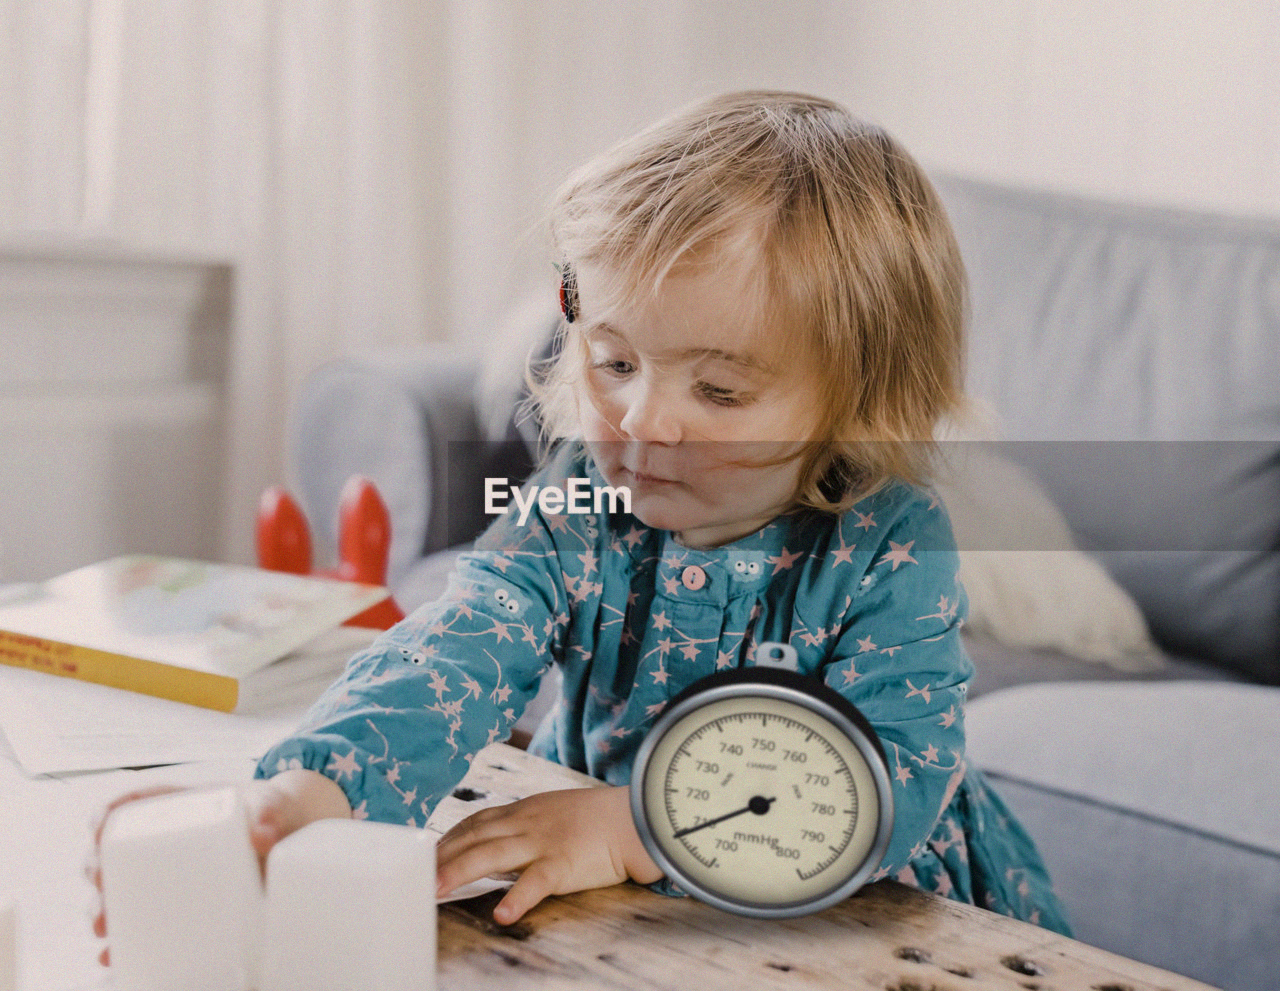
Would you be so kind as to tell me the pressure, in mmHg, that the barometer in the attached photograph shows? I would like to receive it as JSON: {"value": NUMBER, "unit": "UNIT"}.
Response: {"value": 710, "unit": "mmHg"}
